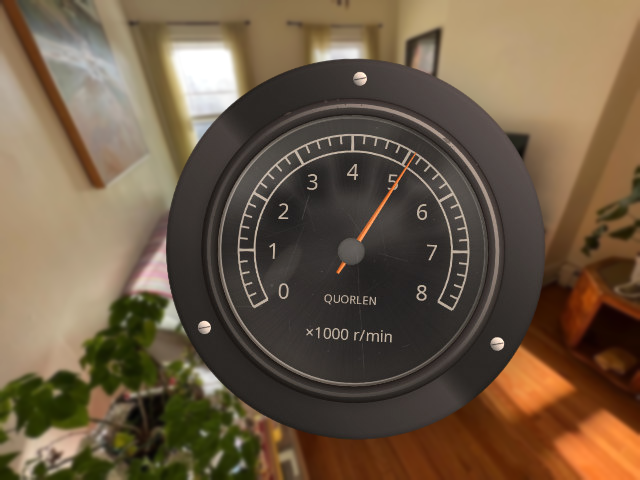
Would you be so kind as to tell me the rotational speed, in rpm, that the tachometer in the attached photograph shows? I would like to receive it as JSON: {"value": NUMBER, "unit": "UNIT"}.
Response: {"value": 5100, "unit": "rpm"}
